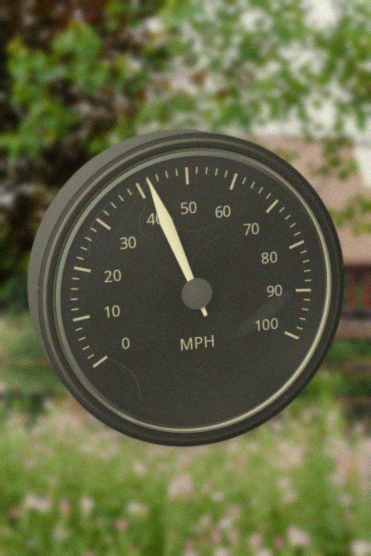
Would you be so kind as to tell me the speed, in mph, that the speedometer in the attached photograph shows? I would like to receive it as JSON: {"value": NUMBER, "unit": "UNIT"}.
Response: {"value": 42, "unit": "mph"}
